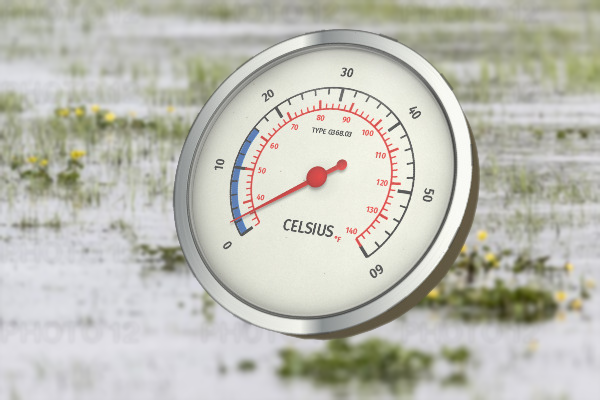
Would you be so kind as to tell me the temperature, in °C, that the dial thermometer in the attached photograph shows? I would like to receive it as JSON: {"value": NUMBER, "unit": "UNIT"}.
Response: {"value": 2, "unit": "°C"}
